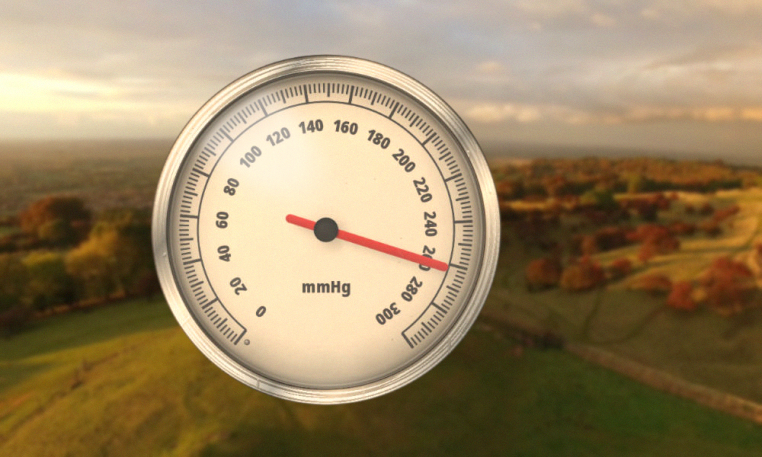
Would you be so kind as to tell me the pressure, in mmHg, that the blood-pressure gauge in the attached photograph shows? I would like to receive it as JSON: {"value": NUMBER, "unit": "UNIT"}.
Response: {"value": 262, "unit": "mmHg"}
